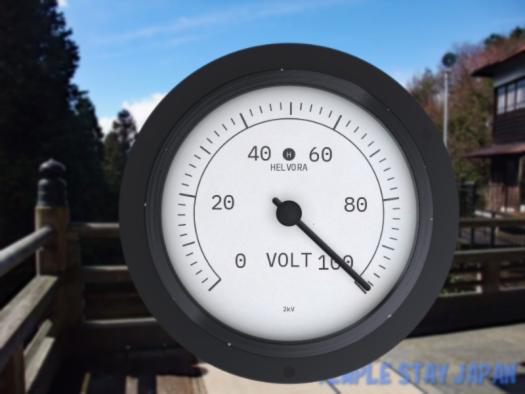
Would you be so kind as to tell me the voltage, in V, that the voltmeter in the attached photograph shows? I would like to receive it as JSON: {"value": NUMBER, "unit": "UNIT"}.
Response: {"value": 99, "unit": "V"}
